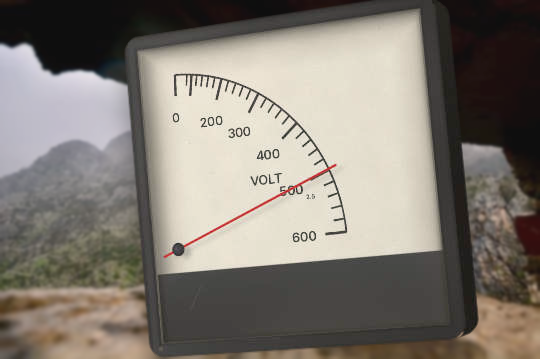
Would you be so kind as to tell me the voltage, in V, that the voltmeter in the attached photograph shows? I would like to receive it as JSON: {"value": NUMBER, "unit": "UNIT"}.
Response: {"value": 500, "unit": "V"}
